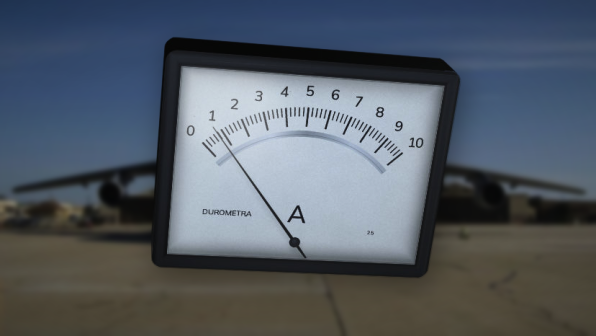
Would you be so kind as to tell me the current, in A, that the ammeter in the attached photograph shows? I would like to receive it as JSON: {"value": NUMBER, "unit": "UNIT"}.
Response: {"value": 0.8, "unit": "A"}
